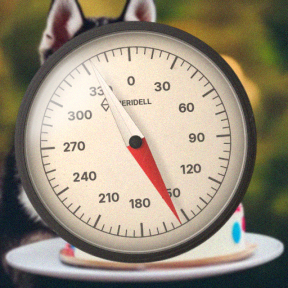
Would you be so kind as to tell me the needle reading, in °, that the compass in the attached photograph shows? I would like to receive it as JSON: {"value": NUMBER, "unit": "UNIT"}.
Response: {"value": 155, "unit": "°"}
